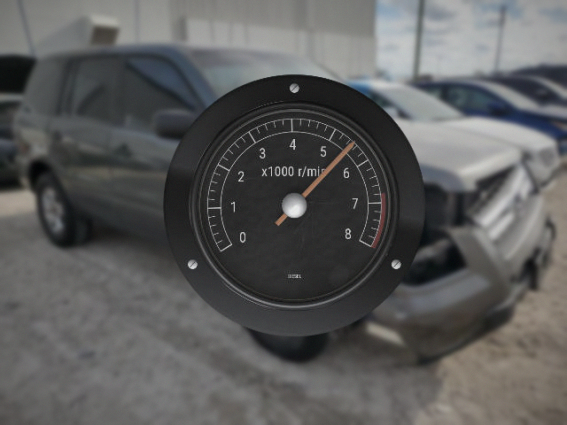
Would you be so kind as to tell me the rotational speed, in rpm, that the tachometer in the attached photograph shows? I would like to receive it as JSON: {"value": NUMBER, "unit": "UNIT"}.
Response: {"value": 5500, "unit": "rpm"}
